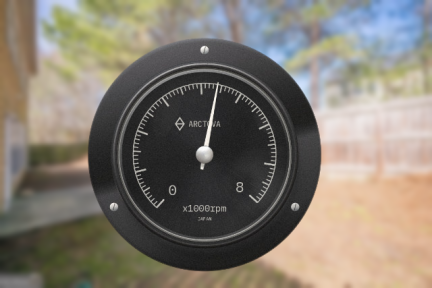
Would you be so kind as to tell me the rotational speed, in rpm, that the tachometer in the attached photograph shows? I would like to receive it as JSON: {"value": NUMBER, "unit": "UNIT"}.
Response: {"value": 4400, "unit": "rpm"}
